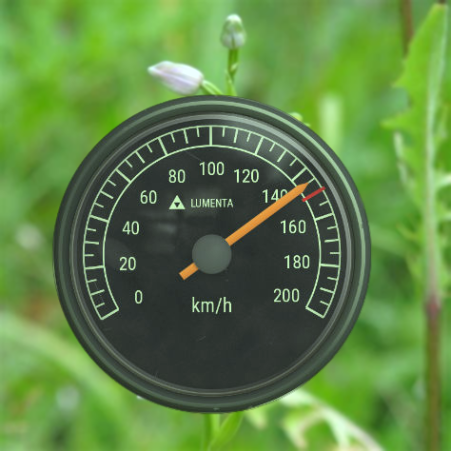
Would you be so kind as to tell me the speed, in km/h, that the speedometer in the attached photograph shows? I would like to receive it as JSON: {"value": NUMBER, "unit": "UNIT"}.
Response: {"value": 145, "unit": "km/h"}
